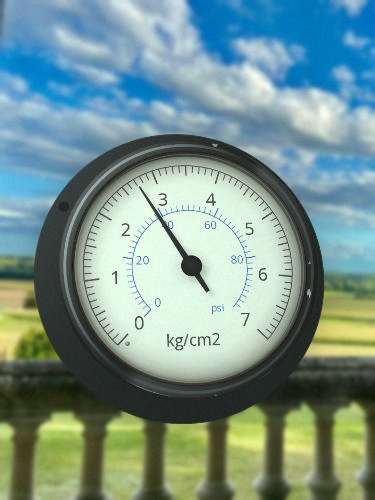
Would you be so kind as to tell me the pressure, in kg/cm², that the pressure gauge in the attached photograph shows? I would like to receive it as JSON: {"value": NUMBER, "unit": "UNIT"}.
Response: {"value": 2.7, "unit": "kg/cm²"}
